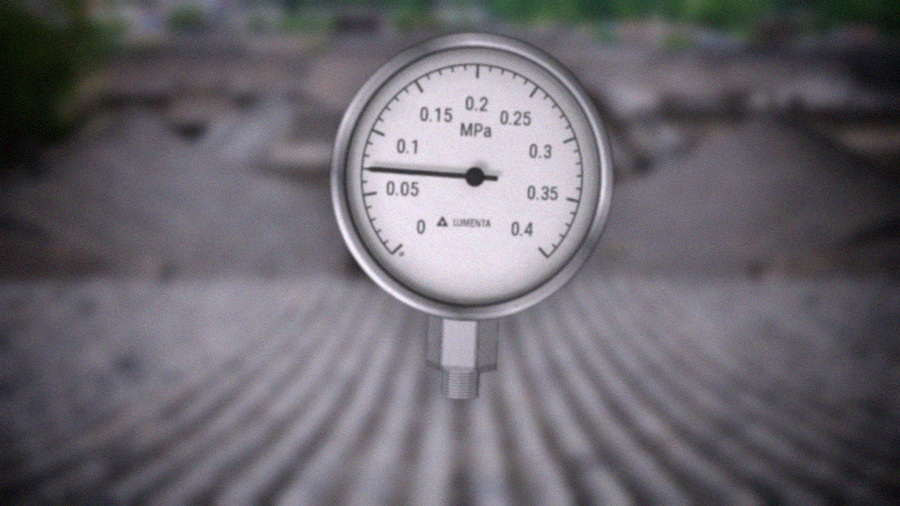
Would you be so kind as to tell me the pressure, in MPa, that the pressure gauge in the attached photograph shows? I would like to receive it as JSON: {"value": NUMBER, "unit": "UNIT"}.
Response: {"value": 0.07, "unit": "MPa"}
